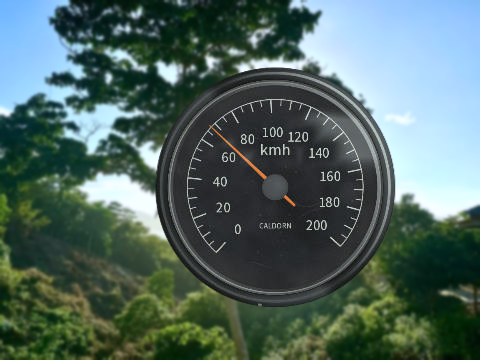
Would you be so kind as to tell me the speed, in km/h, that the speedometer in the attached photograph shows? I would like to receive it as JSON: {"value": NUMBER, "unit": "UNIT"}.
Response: {"value": 67.5, "unit": "km/h"}
